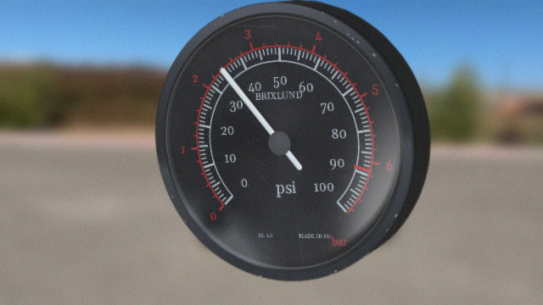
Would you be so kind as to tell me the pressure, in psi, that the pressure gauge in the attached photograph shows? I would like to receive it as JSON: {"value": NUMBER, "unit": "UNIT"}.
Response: {"value": 35, "unit": "psi"}
